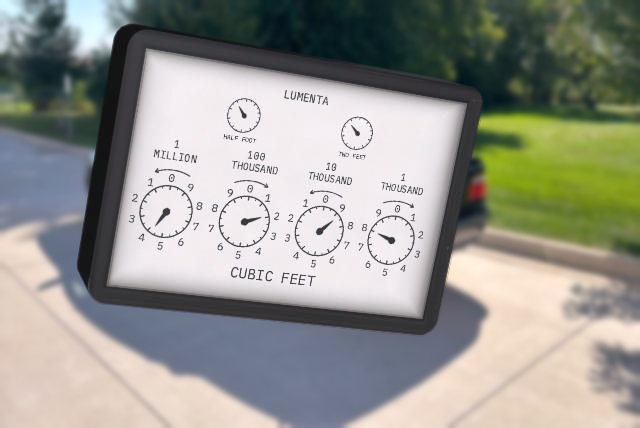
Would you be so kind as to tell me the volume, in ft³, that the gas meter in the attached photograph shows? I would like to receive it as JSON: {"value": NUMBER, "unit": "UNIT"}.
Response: {"value": 418800, "unit": "ft³"}
